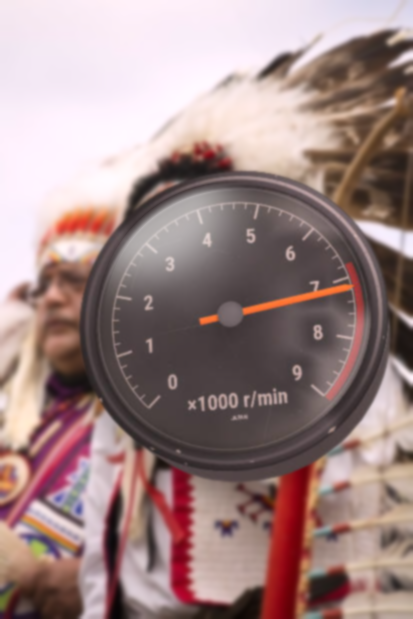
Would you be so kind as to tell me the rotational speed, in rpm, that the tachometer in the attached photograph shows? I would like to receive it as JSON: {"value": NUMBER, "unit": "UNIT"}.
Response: {"value": 7200, "unit": "rpm"}
